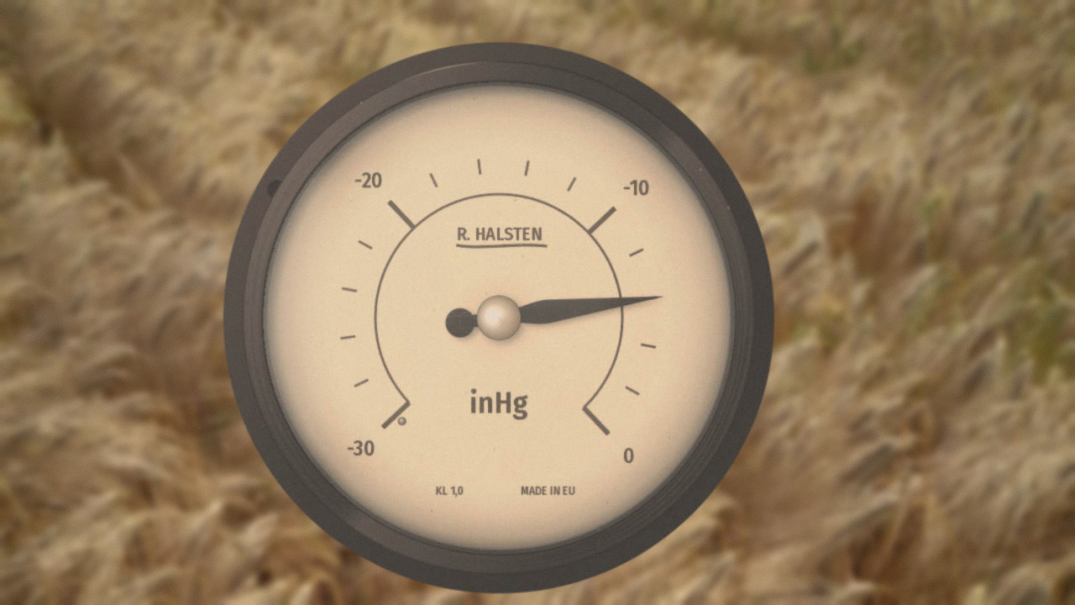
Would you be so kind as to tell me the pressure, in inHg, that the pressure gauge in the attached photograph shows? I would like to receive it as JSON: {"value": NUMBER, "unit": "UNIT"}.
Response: {"value": -6, "unit": "inHg"}
